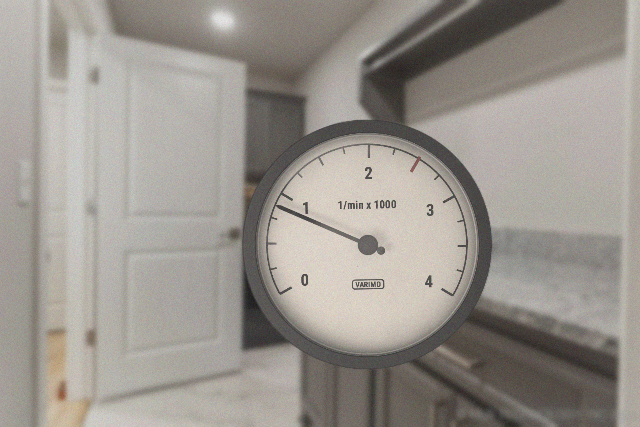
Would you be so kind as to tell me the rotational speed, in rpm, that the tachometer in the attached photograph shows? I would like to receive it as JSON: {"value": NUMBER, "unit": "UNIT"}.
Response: {"value": 875, "unit": "rpm"}
